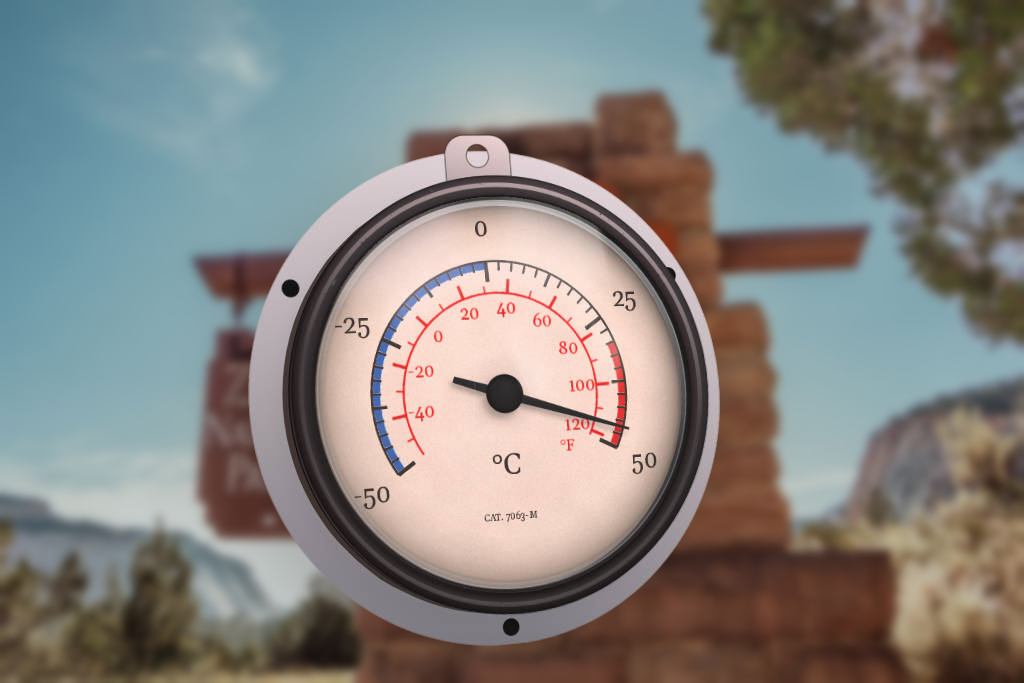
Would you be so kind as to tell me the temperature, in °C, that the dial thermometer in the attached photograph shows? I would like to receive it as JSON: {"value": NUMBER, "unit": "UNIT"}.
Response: {"value": 46.25, "unit": "°C"}
